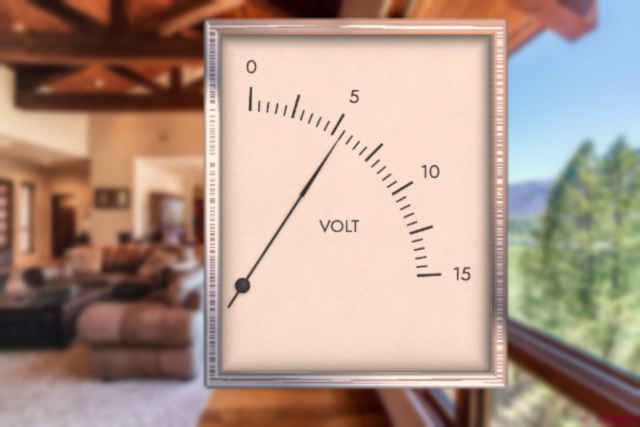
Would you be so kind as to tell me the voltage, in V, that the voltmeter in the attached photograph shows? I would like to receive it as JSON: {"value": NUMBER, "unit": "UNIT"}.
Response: {"value": 5.5, "unit": "V"}
